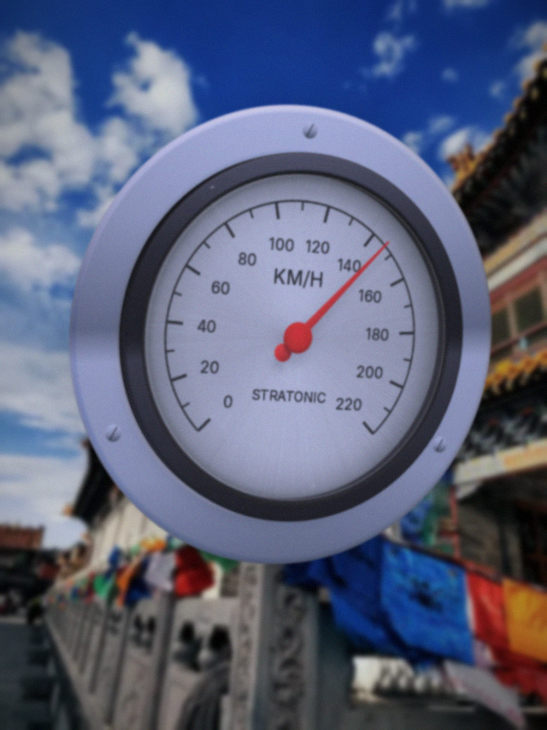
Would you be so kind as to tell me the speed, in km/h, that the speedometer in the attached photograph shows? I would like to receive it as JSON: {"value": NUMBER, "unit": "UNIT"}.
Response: {"value": 145, "unit": "km/h"}
